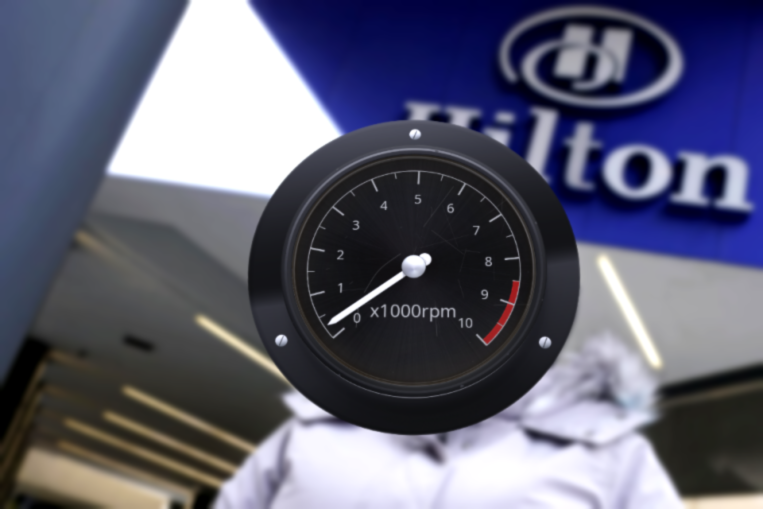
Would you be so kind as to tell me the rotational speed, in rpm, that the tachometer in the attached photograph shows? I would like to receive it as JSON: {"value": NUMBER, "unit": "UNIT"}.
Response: {"value": 250, "unit": "rpm"}
